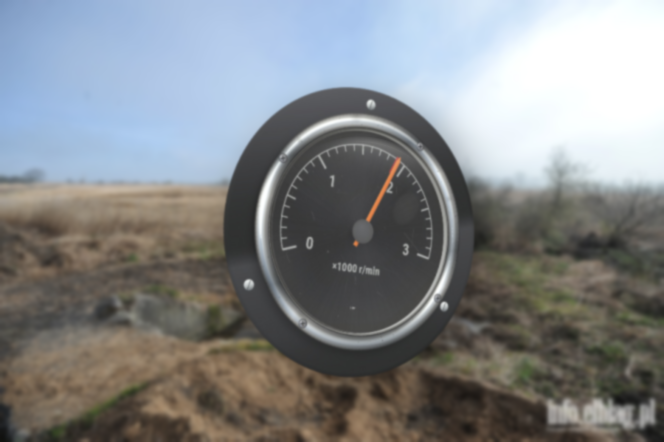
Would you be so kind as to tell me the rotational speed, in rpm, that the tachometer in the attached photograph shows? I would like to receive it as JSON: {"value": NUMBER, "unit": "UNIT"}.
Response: {"value": 1900, "unit": "rpm"}
